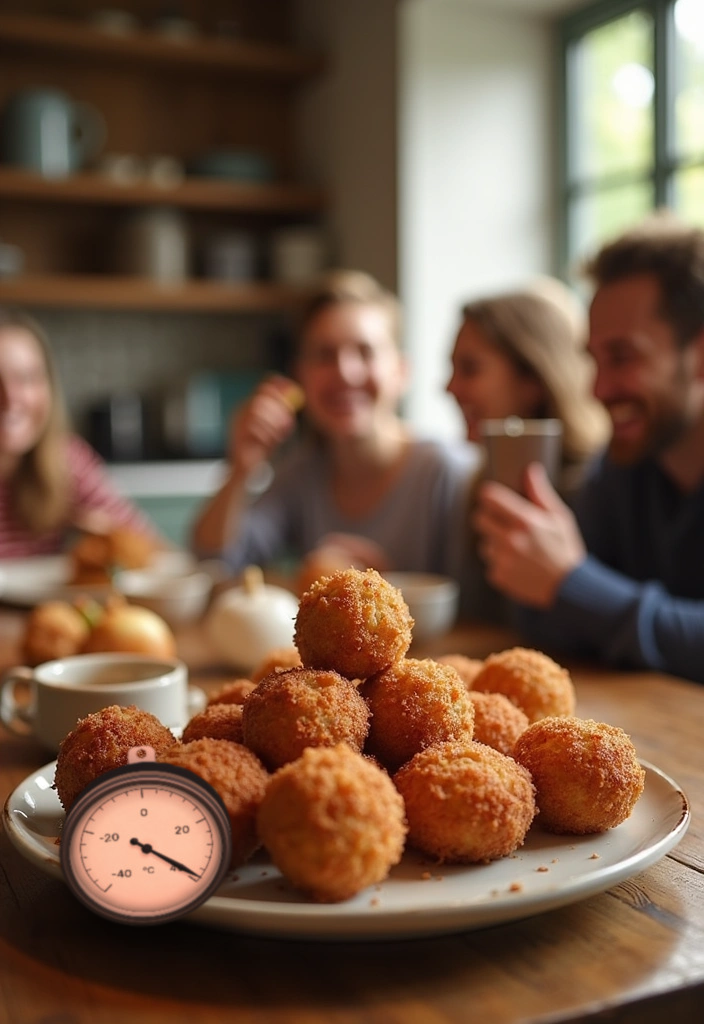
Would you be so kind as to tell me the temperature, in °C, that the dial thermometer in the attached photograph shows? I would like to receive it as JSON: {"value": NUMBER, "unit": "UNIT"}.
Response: {"value": 38, "unit": "°C"}
